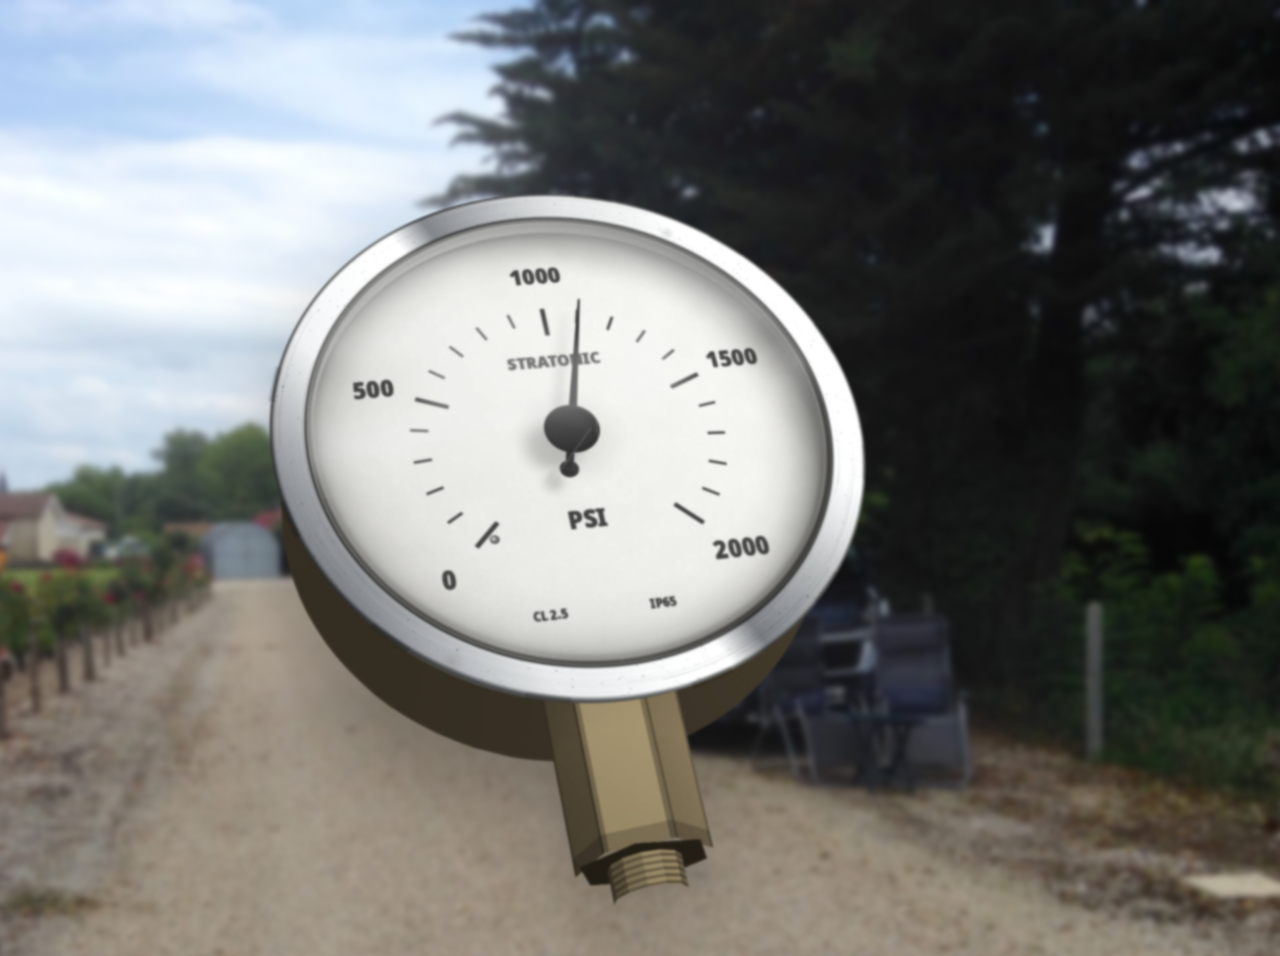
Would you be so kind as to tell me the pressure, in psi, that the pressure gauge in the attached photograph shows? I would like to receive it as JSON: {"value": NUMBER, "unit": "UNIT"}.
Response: {"value": 1100, "unit": "psi"}
